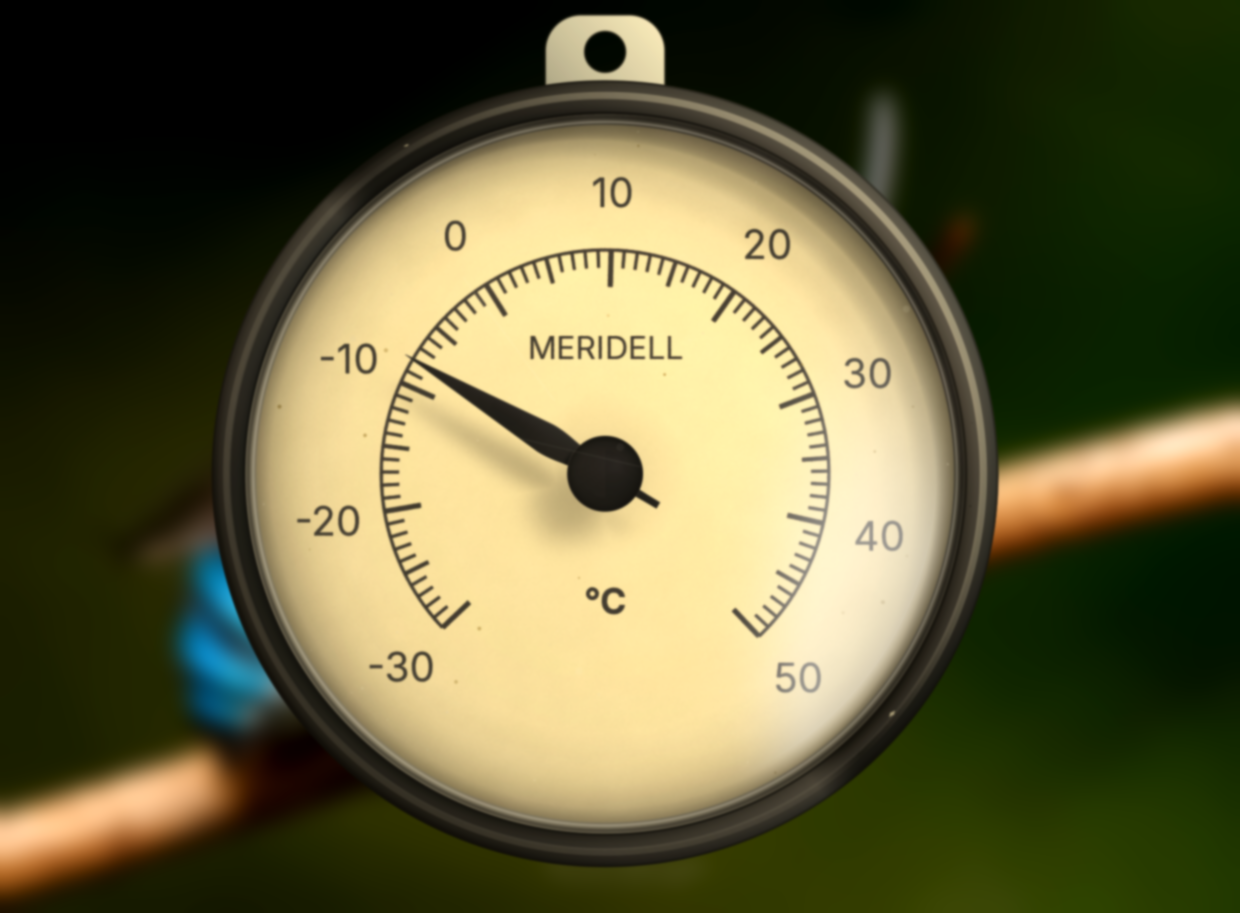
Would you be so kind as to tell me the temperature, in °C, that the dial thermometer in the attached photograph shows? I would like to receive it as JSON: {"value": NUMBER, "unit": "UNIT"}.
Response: {"value": -8, "unit": "°C"}
